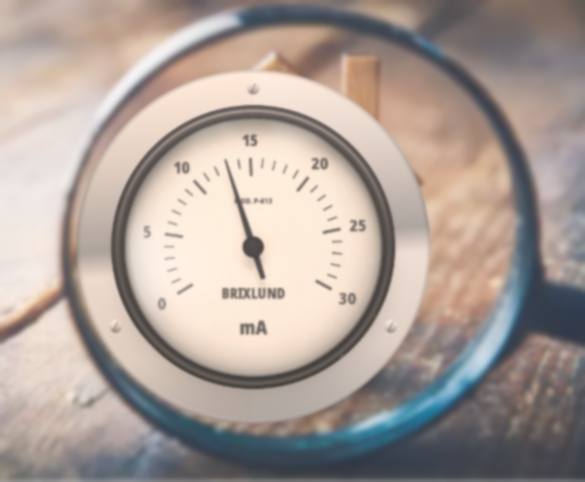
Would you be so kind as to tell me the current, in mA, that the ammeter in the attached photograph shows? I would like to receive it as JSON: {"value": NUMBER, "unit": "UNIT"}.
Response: {"value": 13, "unit": "mA"}
